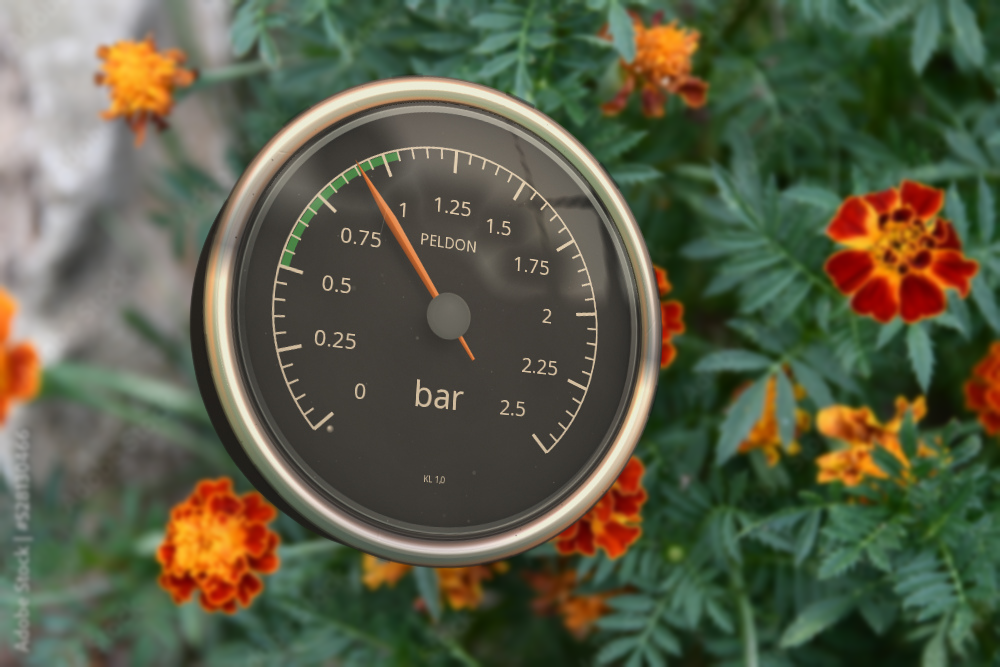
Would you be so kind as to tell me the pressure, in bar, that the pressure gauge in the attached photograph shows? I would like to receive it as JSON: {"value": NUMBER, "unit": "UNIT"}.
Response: {"value": 0.9, "unit": "bar"}
